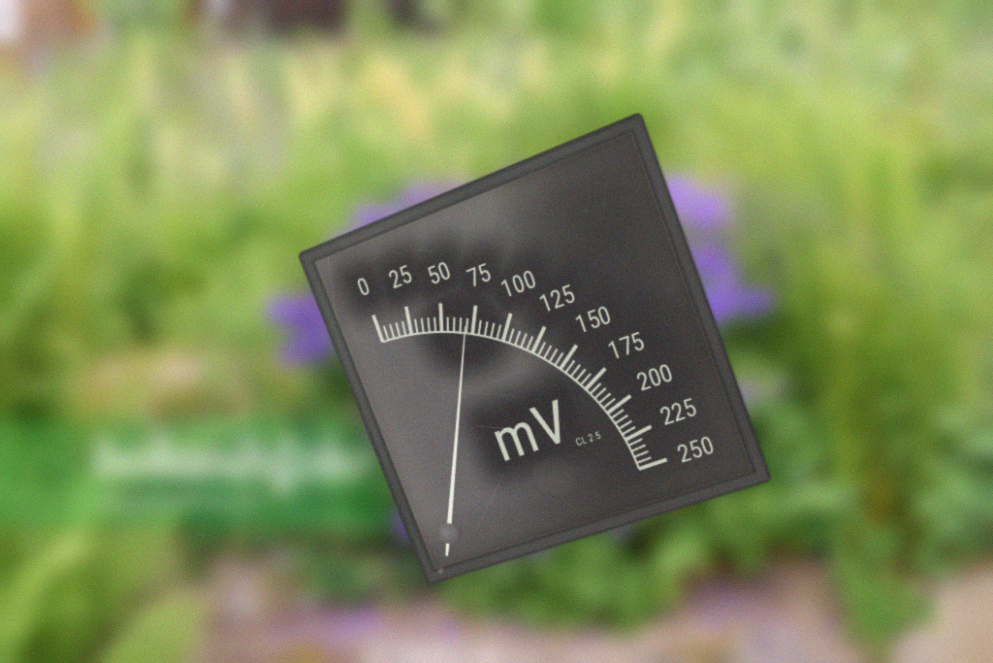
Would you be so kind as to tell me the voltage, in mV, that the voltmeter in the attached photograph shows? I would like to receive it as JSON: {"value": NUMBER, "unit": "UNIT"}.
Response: {"value": 70, "unit": "mV"}
